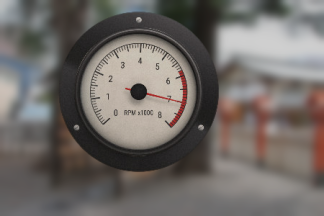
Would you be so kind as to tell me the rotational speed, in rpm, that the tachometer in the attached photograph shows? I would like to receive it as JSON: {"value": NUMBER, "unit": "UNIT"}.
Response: {"value": 7000, "unit": "rpm"}
